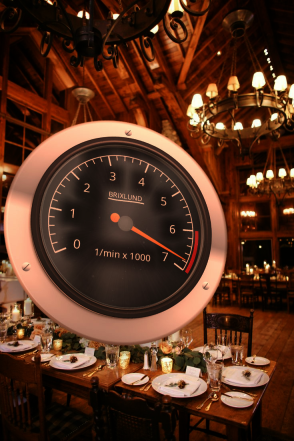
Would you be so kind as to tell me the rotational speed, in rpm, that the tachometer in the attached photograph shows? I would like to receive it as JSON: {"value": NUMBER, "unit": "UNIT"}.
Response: {"value": 6800, "unit": "rpm"}
